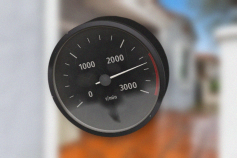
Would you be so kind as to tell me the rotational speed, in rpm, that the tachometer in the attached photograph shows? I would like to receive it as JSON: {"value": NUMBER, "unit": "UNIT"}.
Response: {"value": 2500, "unit": "rpm"}
